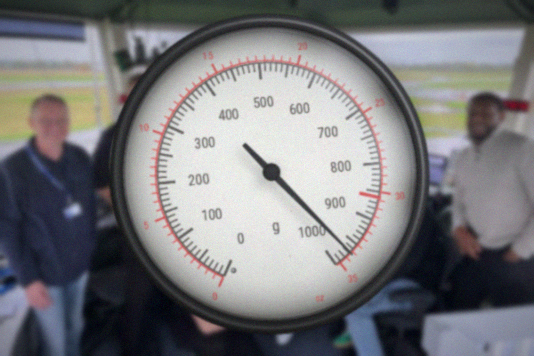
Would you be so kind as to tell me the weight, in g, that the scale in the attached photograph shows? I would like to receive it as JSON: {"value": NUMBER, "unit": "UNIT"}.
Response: {"value": 970, "unit": "g"}
